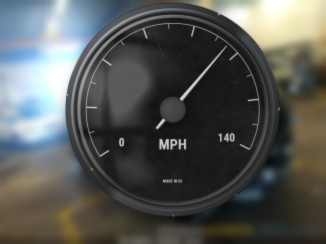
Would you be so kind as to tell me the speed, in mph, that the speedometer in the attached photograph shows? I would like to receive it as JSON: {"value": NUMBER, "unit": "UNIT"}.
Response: {"value": 95, "unit": "mph"}
